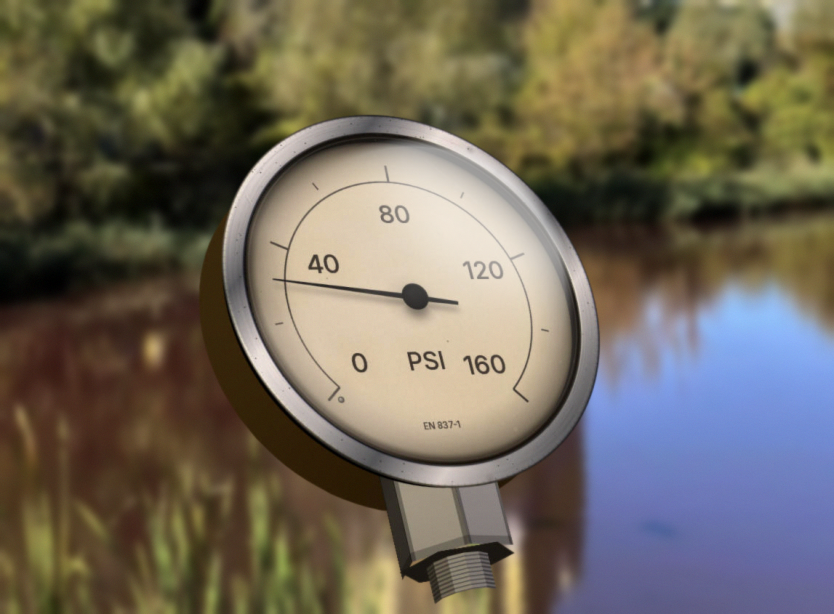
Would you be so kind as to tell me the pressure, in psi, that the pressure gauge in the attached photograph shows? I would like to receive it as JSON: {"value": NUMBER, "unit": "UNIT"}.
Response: {"value": 30, "unit": "psi"}
